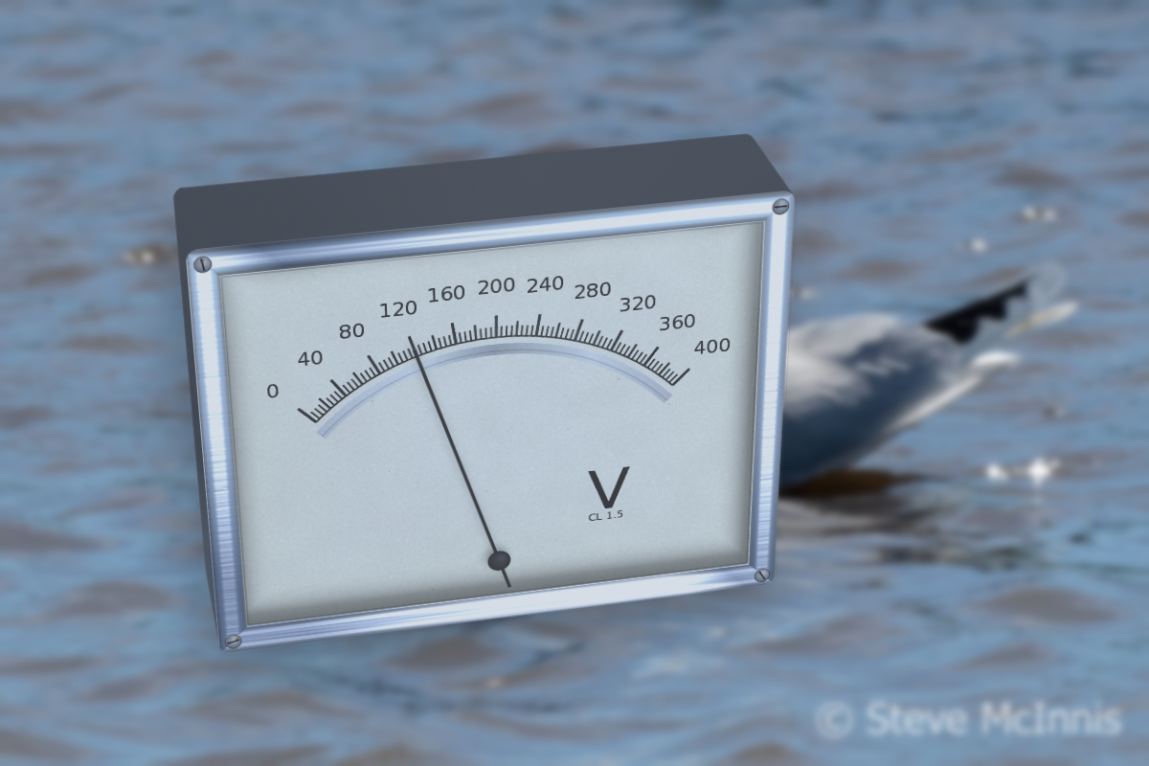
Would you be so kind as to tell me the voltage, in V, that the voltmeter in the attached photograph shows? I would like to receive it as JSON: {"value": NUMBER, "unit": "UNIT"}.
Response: {"value": 120, "unit": "V"}
